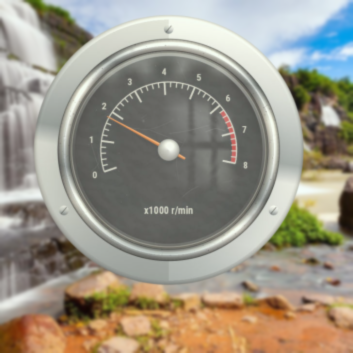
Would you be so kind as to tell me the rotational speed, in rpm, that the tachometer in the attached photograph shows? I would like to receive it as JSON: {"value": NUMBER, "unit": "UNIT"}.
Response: {"value": 1800, "unit": "rpm"}
